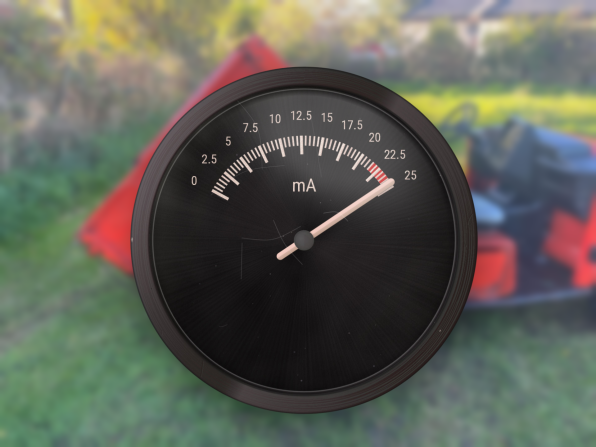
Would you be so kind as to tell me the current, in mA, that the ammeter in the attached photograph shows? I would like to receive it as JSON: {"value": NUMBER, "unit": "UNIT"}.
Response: {"value": 24.5, "unit": "mA"}
